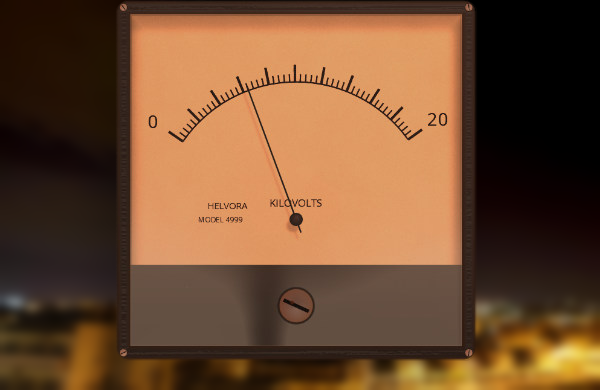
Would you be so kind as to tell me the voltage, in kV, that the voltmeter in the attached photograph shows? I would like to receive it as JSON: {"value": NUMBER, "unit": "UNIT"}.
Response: {"value": 6.4, "unit": "kV"}
